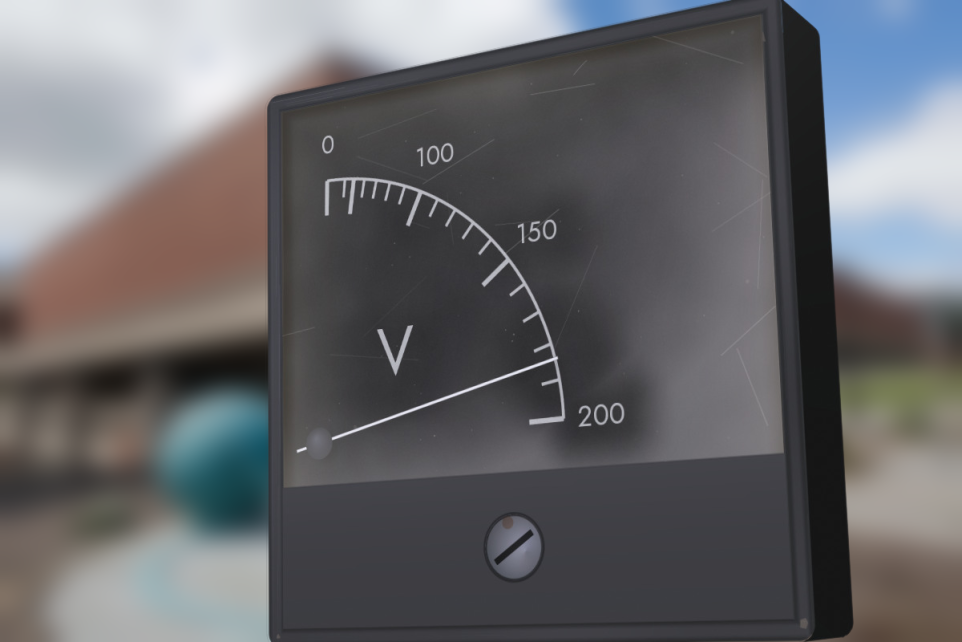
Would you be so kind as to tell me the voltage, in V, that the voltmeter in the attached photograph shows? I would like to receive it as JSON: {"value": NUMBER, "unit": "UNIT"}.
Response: {"value": 185, "unit": "V"}
